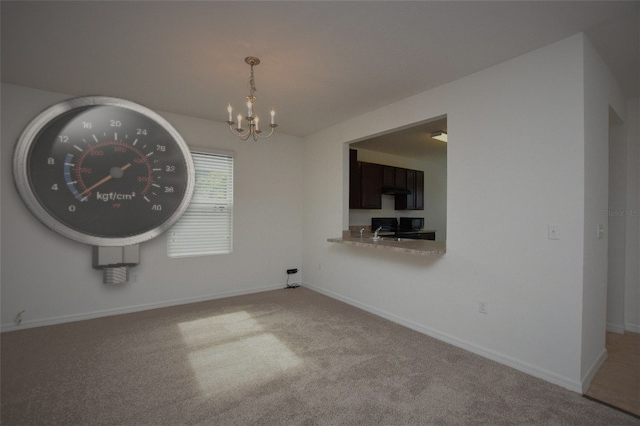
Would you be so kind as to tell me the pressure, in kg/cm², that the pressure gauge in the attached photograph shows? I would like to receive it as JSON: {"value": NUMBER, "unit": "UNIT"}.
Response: {"value": 1, "unit": "kg/cm²"}
